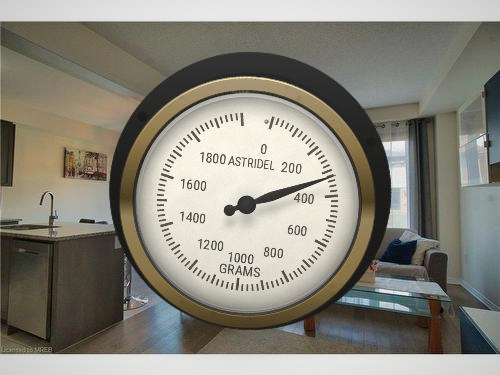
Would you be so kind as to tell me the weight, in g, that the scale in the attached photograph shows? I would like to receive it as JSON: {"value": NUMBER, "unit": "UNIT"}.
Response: {"value": 320, "unit": "g"}
